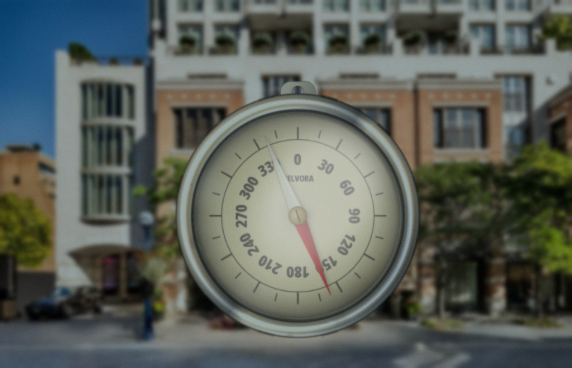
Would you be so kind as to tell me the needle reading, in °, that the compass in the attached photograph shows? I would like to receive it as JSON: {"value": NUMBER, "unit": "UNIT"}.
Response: {"value": 157.5, "unit": "°"}
